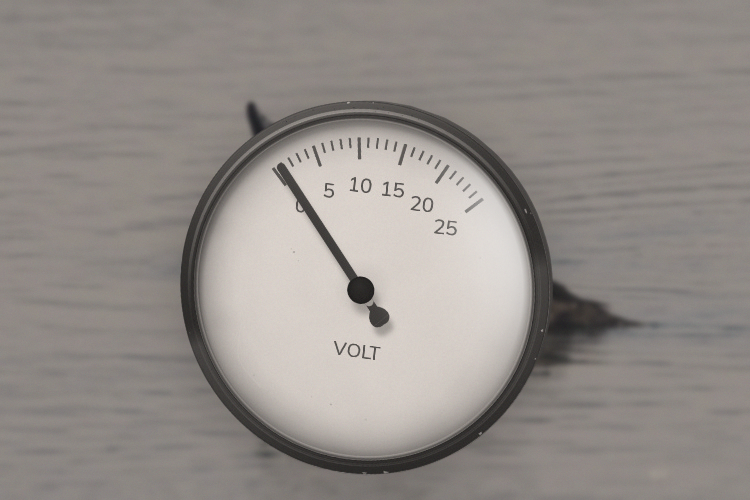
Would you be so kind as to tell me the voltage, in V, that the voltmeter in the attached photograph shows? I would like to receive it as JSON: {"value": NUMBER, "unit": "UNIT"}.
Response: {"value": 1, "unit": "V"}
